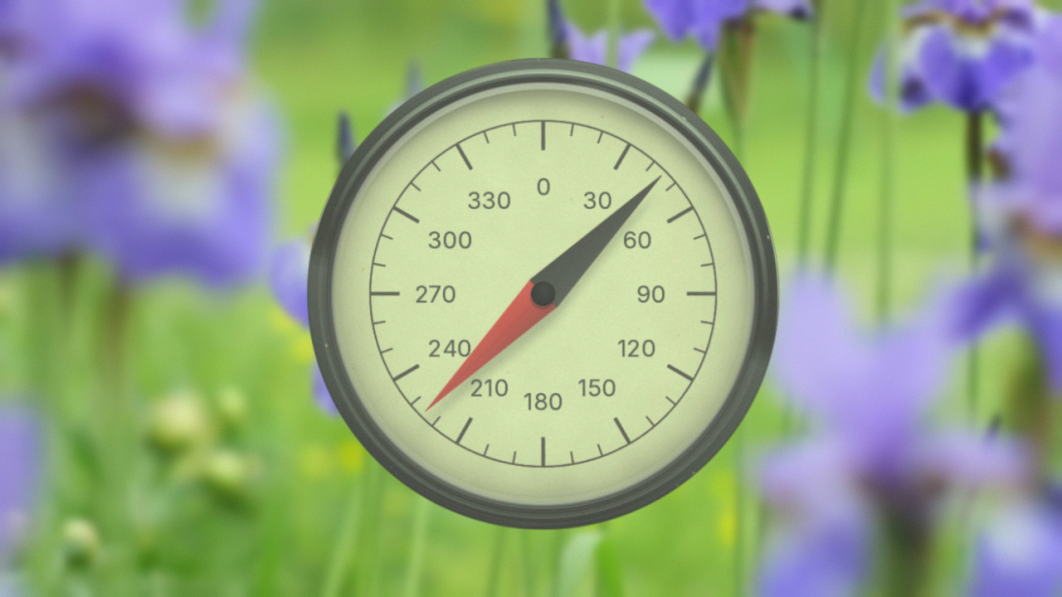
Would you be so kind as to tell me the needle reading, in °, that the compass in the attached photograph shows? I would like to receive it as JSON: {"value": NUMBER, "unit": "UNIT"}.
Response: {"value": 225, "unit": "°"}
